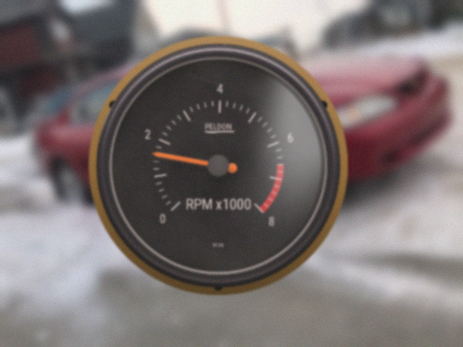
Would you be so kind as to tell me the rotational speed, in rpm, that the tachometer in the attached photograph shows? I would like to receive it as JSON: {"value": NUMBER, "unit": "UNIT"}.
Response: {"value": 1600, "unit": "rpm"}
